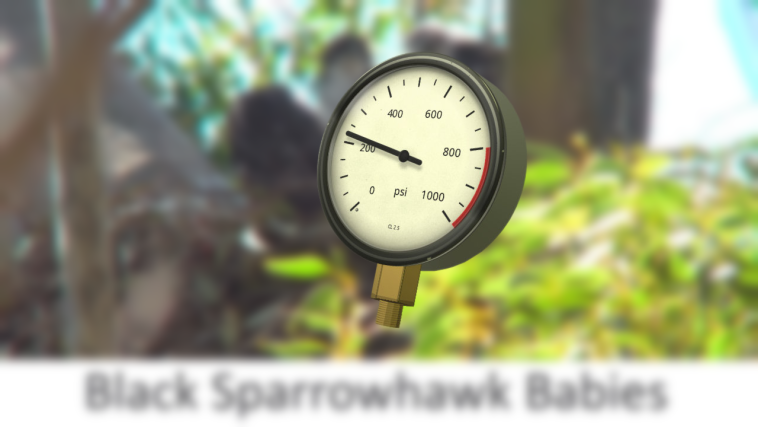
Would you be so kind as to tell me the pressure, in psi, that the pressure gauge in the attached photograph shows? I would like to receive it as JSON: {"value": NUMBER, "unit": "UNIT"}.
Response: {"value": 225, "unit": "psi"}
